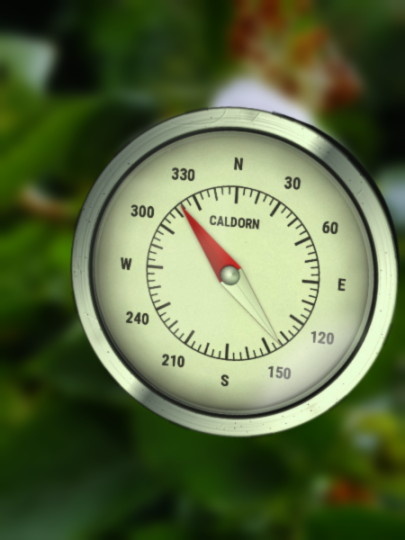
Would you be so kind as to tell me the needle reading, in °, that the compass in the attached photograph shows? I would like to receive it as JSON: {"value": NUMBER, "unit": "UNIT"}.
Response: {"value": 320, "unit": "°"}
